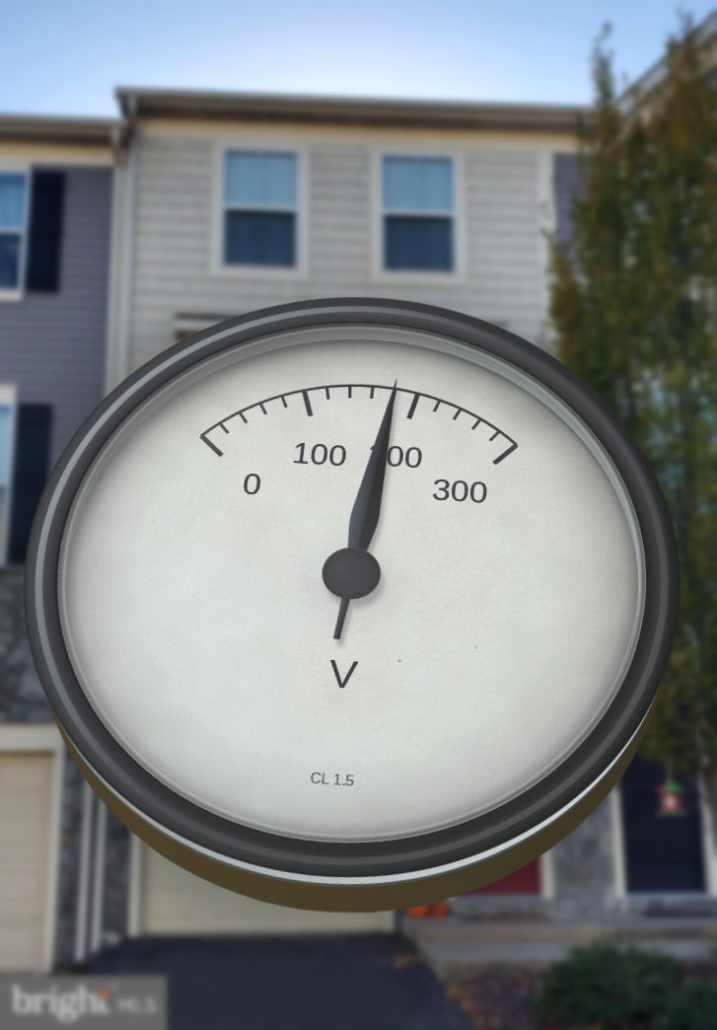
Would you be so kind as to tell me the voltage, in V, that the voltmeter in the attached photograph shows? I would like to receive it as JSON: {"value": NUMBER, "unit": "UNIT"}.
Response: {"value": 180, "unit": "V"}
